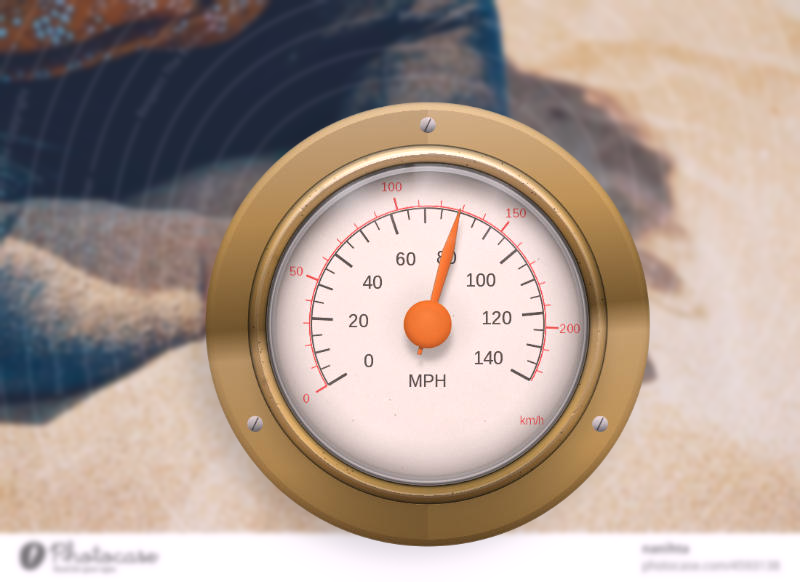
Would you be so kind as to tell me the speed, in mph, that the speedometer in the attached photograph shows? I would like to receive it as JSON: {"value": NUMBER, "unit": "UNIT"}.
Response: {"value": 80, "unit": "mph"}
